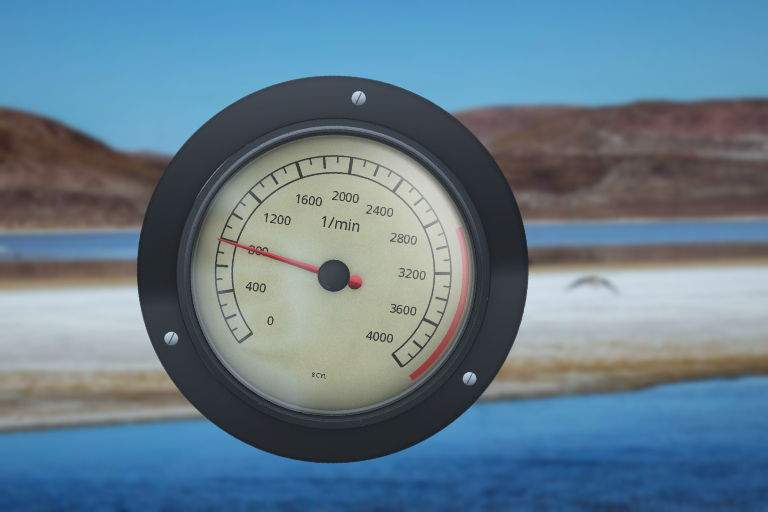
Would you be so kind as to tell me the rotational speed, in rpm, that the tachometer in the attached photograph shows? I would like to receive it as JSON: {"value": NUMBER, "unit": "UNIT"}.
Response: {"value": 800, "unit": "rpm"}
